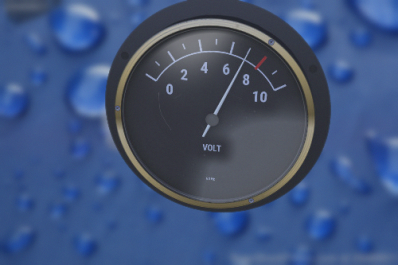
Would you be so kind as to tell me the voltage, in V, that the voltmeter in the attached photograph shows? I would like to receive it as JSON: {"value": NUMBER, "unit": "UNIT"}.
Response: {"value": 7, "unit": "V"}
